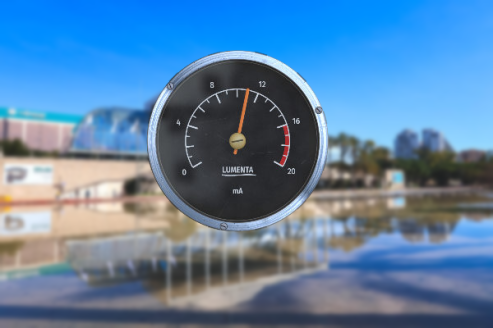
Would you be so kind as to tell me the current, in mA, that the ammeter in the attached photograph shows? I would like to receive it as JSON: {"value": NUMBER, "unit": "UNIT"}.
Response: {"value": 11, "unit": "mA"}
